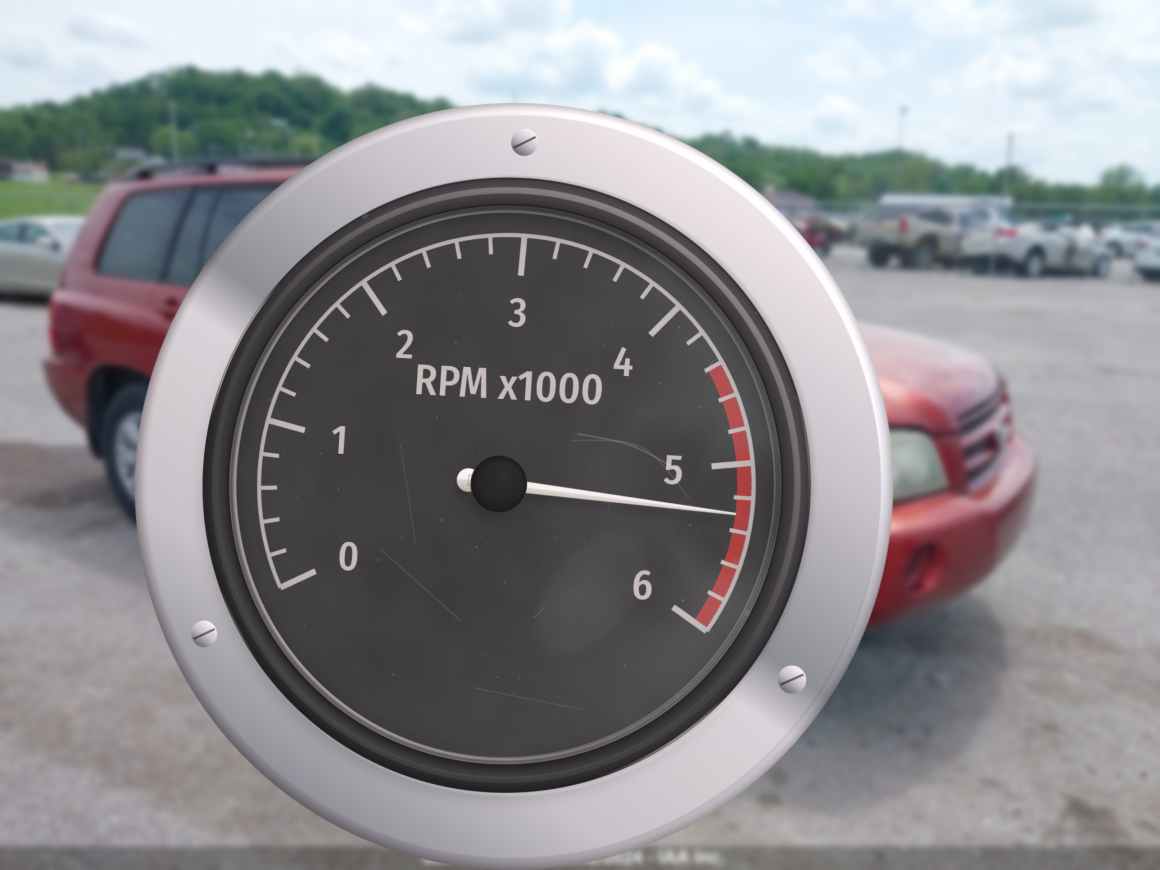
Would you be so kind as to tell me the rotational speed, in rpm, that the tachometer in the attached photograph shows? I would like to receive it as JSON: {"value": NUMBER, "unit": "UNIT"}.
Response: {"value": 5300, "unit": "rpm"}
